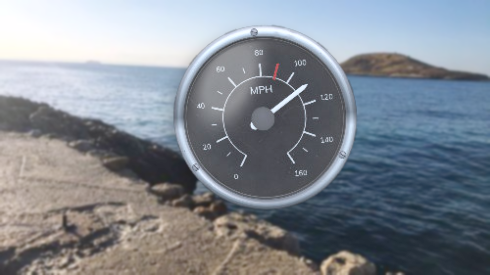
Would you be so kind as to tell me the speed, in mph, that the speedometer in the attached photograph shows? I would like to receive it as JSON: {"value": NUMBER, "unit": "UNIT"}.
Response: {"value": 110, "unit": "mph"}
